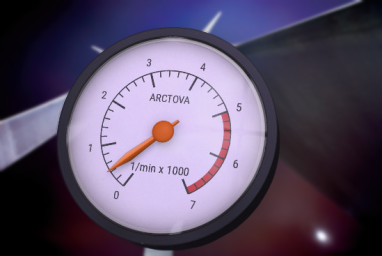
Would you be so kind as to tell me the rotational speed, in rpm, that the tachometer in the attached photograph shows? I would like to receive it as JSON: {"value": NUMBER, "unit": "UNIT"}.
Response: {"value": 400, "unit": "rpm"}
